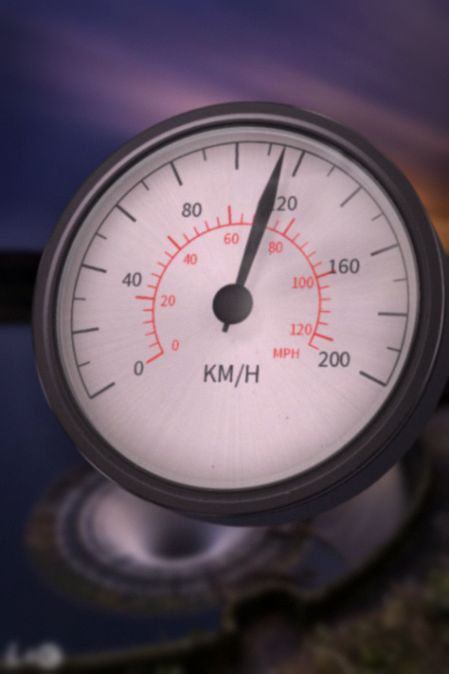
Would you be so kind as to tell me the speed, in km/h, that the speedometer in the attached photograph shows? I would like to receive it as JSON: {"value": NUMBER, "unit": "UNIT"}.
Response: {"value": 115, "unit": "km/h"}
